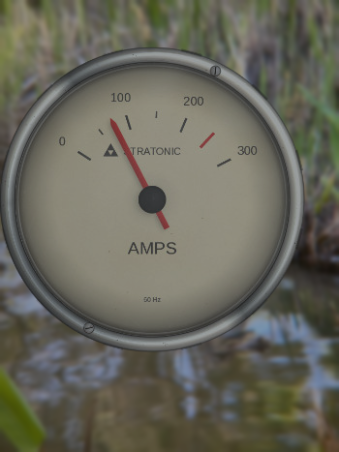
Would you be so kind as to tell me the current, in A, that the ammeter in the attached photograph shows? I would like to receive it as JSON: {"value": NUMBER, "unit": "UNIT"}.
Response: {"value": 75, "unit": "A"}
